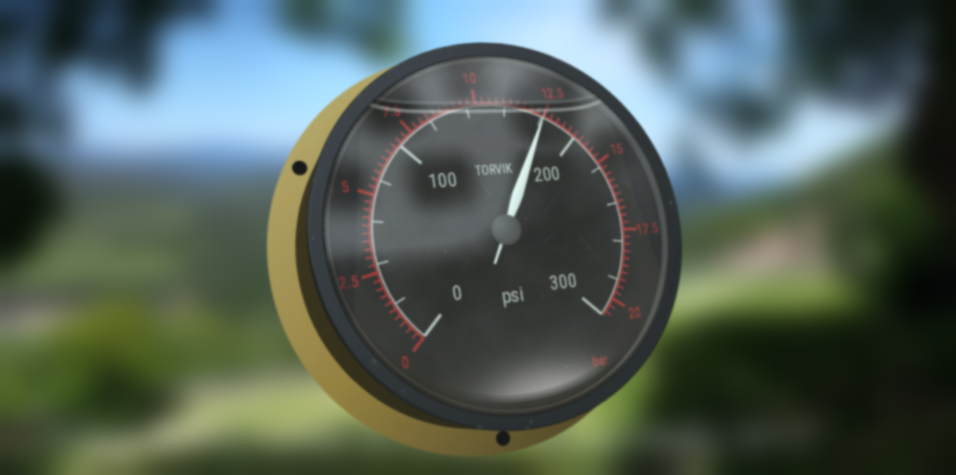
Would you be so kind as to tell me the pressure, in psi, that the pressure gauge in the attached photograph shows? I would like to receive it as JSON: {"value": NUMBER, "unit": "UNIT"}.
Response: {"value": 180, "unit": "psi"}
